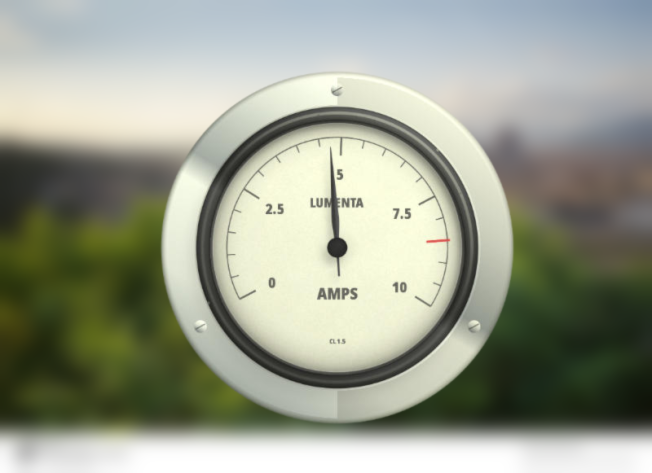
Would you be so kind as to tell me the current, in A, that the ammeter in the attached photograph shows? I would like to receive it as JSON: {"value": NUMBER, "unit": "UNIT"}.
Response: {"value": 4.75, "unit": "A"}
